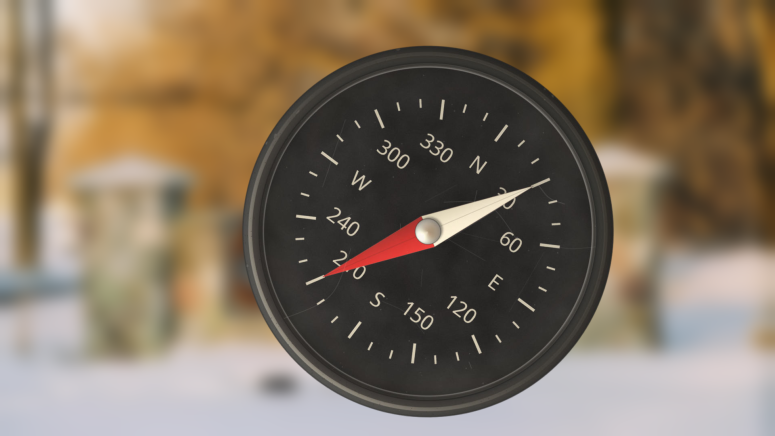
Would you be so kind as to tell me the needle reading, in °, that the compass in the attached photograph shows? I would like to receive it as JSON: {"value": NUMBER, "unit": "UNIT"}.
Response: {"value": 210, "unit": "°"}
